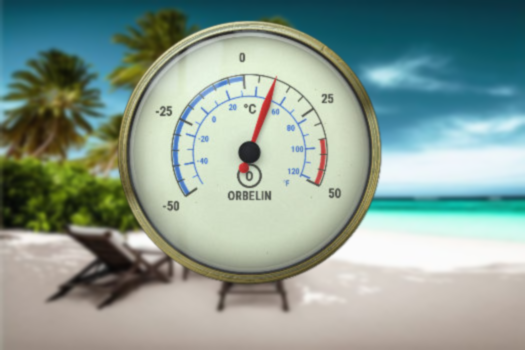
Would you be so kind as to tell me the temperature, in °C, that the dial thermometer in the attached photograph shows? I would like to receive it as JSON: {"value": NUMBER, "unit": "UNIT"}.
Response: {"value": 10, "unit": "°C"}
